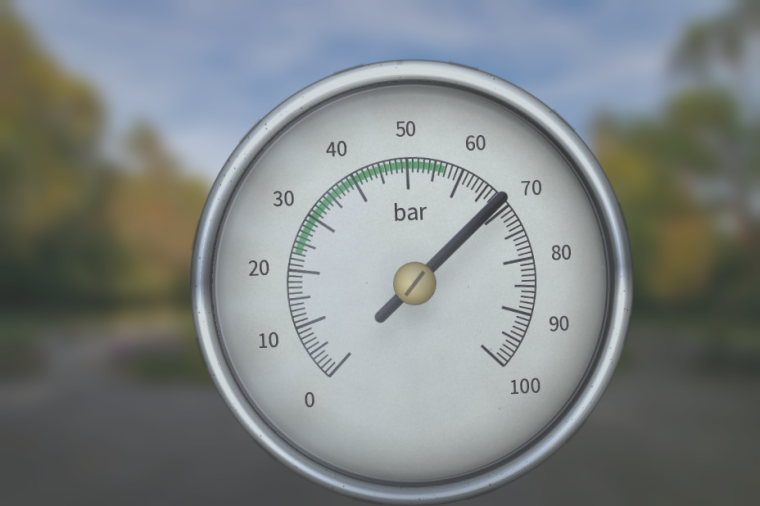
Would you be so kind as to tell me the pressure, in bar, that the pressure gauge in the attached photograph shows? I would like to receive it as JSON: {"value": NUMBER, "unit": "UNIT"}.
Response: {"value": 68, "unit": "bar"}
